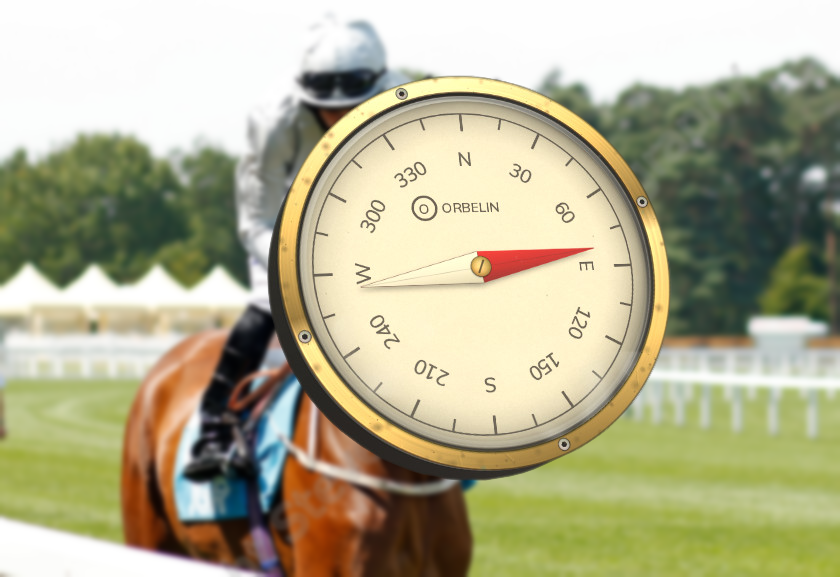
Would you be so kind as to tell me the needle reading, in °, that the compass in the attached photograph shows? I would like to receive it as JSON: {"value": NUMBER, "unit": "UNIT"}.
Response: {"value": 82.5, "unit": "°"}
